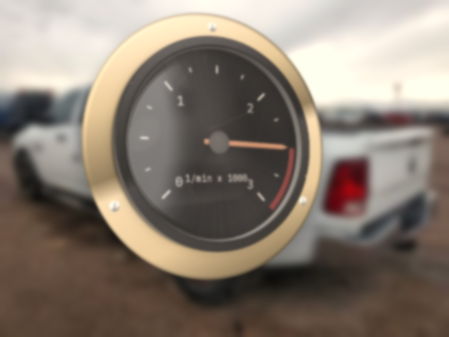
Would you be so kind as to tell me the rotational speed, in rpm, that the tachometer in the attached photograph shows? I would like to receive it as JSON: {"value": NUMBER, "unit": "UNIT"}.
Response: {"value": 2500, "unit": "rpm"}
